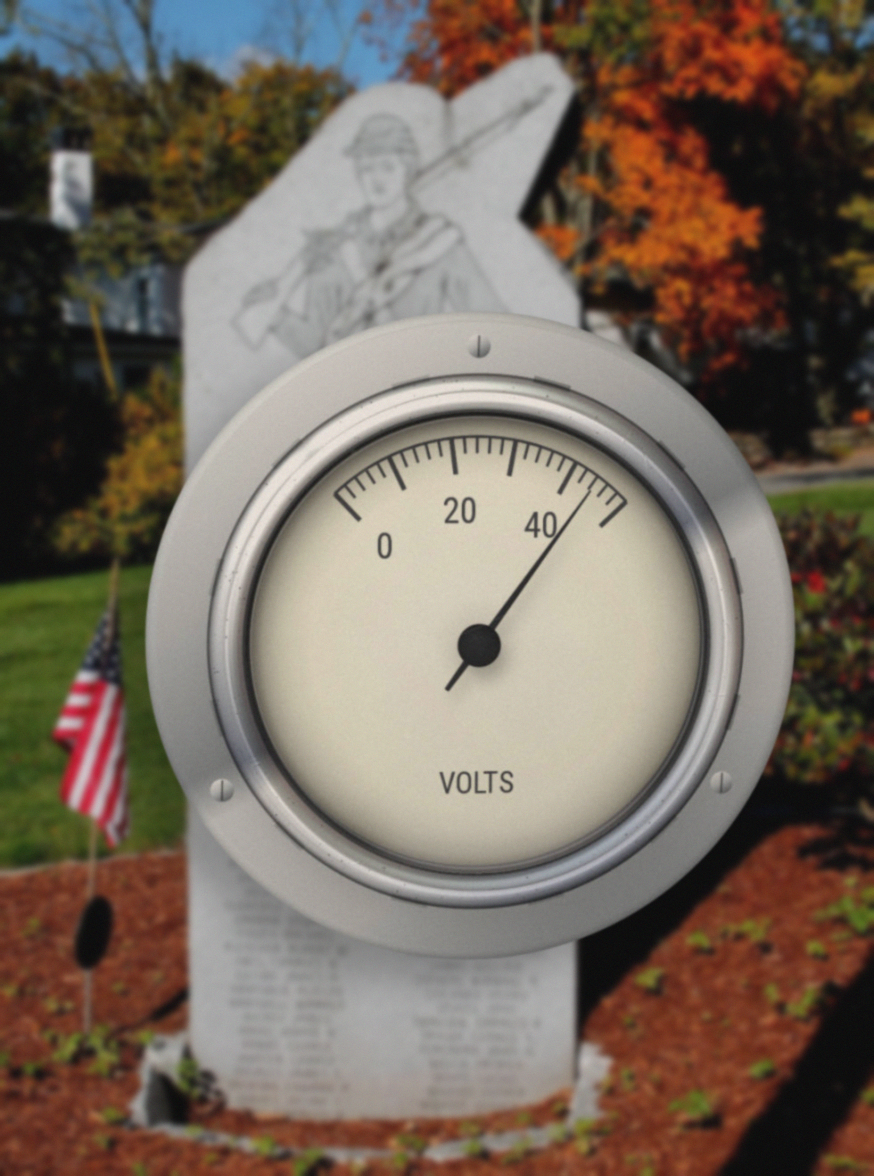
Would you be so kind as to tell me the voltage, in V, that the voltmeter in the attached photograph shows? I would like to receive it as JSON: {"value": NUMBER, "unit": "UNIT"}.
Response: {"value": 44, "unit": "V"}
